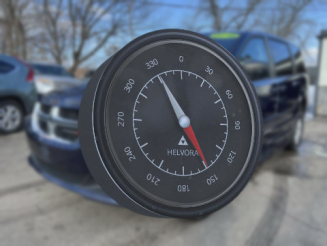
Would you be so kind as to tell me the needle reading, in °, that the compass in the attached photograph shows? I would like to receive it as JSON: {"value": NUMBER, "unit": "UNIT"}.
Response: {"value": 150, "unit": "°"}
